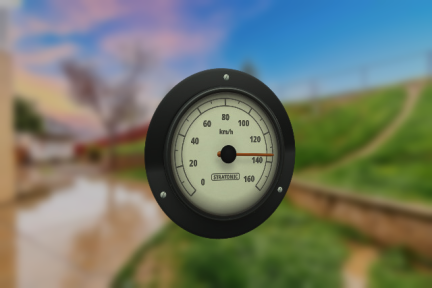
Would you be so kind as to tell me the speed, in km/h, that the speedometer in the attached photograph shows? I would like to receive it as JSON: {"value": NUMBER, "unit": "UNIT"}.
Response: {"value": 135, "unit": "km/h"}
